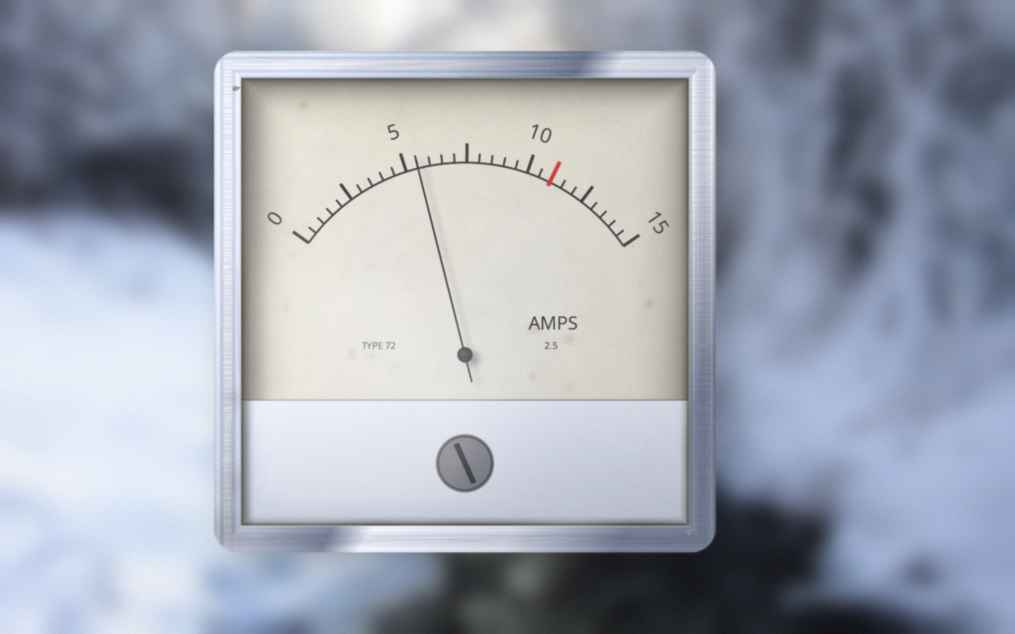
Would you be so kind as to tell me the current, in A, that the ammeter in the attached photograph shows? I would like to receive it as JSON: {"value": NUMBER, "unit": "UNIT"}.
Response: {"value": 5.5, "unit": "A"}
